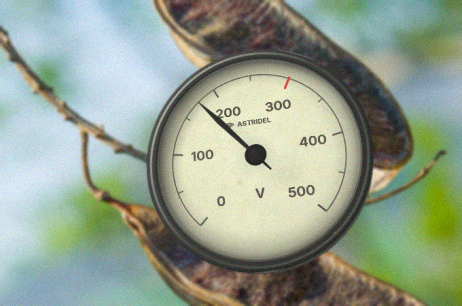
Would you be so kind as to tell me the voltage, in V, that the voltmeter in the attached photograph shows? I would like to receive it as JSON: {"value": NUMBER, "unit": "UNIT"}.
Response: {"value": 175, "unit": "V"}
